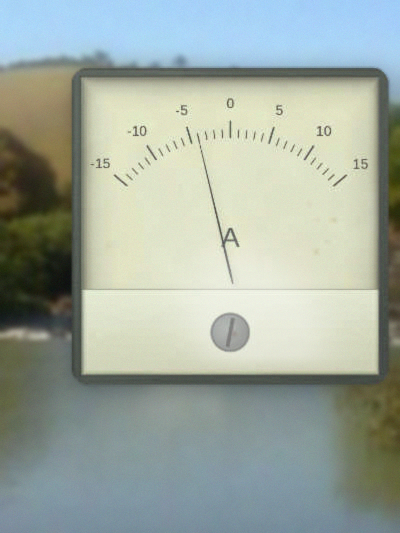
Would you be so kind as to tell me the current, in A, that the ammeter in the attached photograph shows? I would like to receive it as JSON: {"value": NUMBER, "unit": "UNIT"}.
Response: {"value": -4, "unit": "A"}
